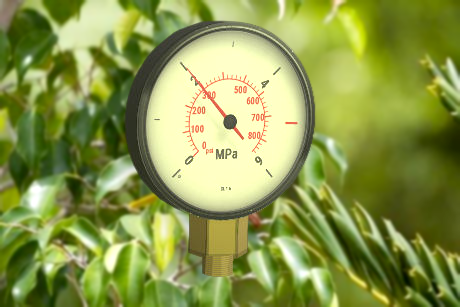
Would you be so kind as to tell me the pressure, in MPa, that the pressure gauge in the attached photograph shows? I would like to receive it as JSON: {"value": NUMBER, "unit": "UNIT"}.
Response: {"value": 2, "unit": "MPa"}
